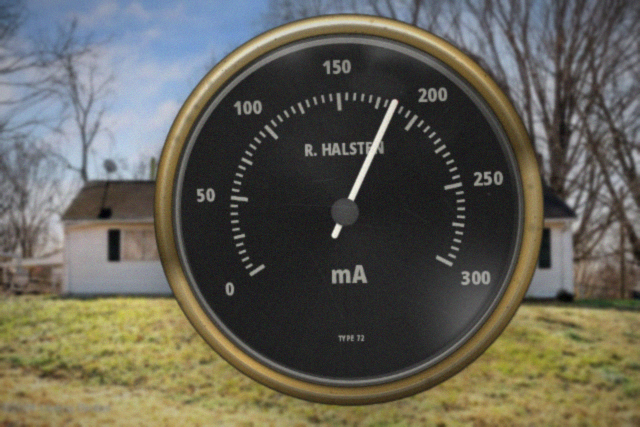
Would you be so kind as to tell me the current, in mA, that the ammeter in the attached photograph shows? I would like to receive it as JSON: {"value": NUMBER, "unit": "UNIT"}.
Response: {"value": 185, "unit": "mA"}
